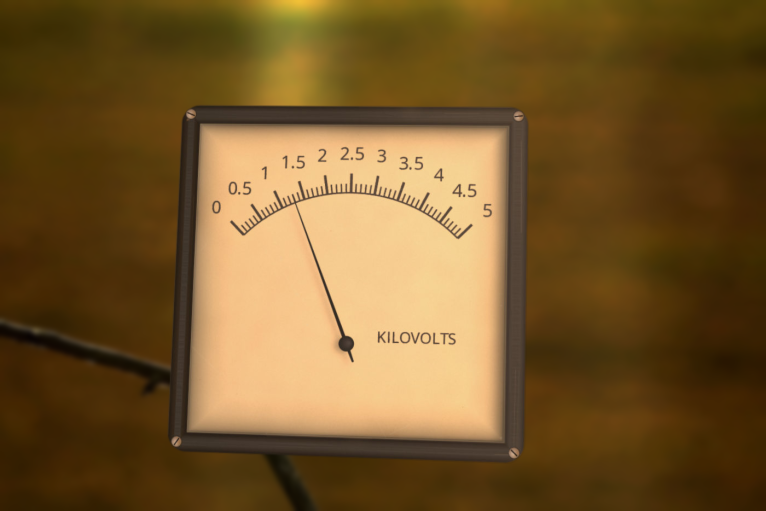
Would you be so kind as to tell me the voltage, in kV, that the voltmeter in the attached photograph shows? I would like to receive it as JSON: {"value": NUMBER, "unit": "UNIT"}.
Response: {"value": 1.3, "unit": "kV"}
